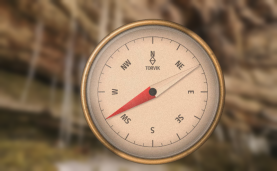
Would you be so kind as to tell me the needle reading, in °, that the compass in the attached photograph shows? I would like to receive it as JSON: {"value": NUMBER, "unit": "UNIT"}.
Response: {"value": 240, "unit": "°"}
